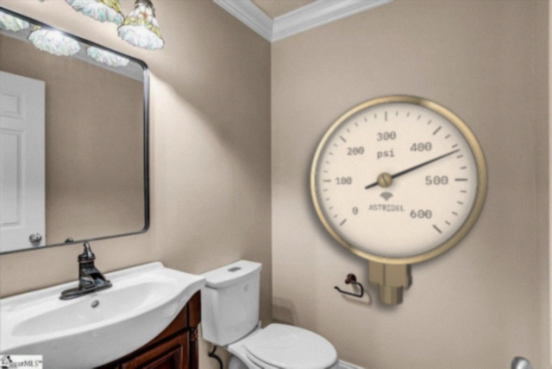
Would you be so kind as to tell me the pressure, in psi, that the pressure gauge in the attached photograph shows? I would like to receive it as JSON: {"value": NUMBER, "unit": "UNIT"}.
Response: {"value": 450, "unit": "psi"}
